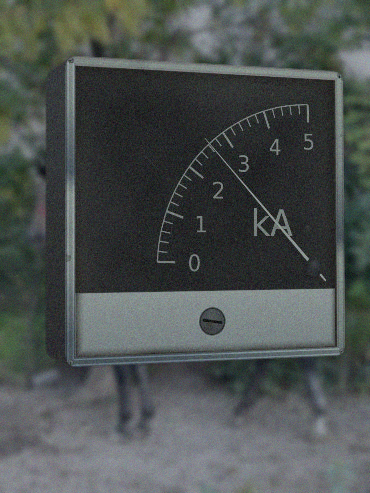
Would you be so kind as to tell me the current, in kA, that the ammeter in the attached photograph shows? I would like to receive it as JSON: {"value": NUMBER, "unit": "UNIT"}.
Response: {"value": 2.6, "unit": "kA"}
